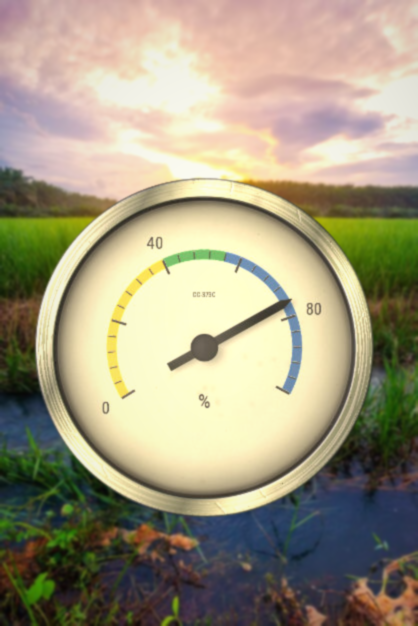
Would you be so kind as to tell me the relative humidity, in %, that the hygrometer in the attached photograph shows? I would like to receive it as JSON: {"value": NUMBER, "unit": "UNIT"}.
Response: {"value": 76, "unit": "%"}
